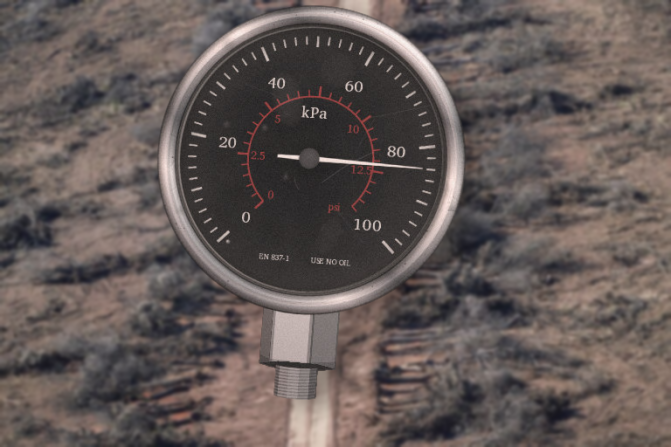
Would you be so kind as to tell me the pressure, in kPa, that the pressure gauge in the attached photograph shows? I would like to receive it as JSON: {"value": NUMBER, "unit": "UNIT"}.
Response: {"value": 84, "unit": "kPa"}
